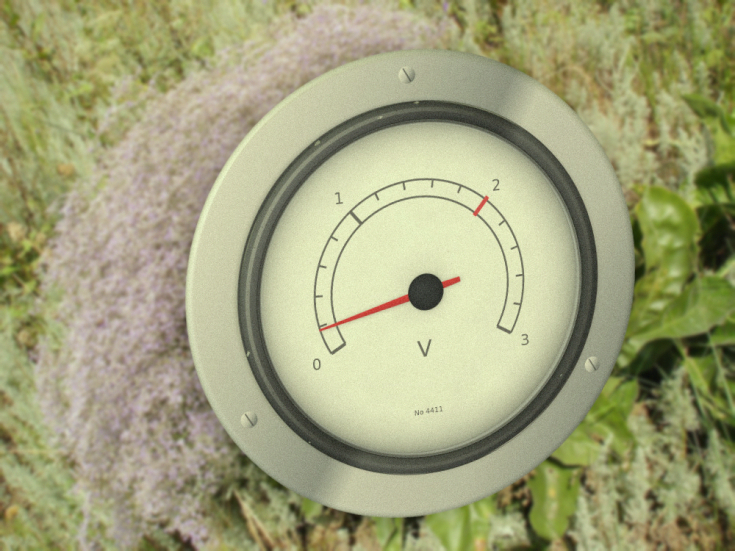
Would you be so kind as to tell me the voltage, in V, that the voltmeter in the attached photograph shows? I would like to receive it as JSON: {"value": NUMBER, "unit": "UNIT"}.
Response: {"value": 0.2, "unit": "V"}
